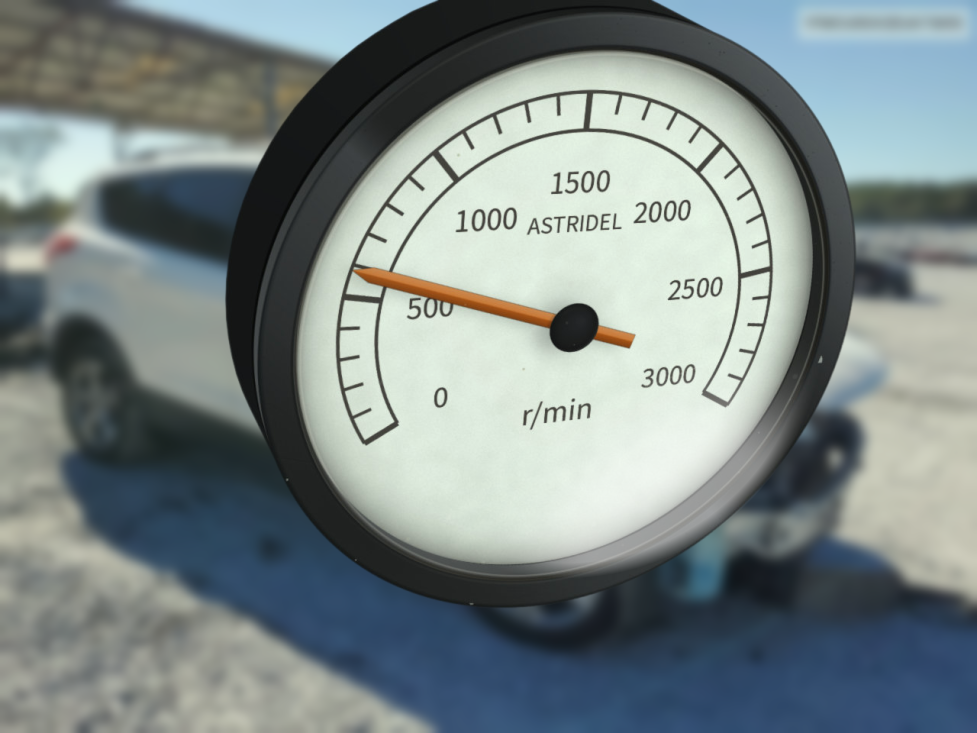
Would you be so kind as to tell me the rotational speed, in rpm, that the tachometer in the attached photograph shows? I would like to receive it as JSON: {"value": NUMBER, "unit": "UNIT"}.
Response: {"value": 600, "unit": "rpm"}
